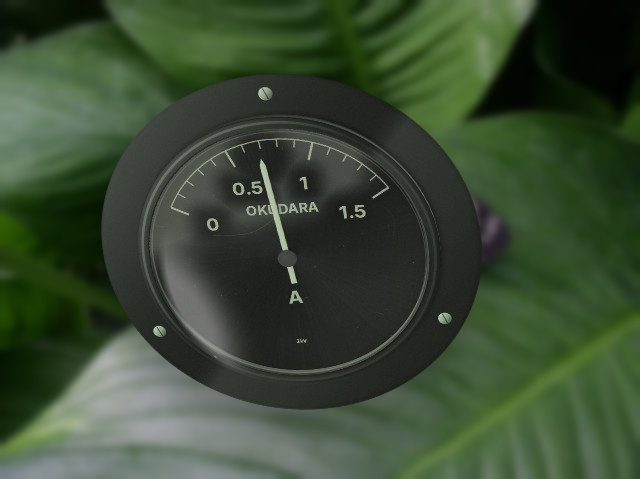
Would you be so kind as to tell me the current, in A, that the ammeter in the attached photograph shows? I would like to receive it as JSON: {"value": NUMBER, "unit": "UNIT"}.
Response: {"value": 0.7, "unit": "A"}
